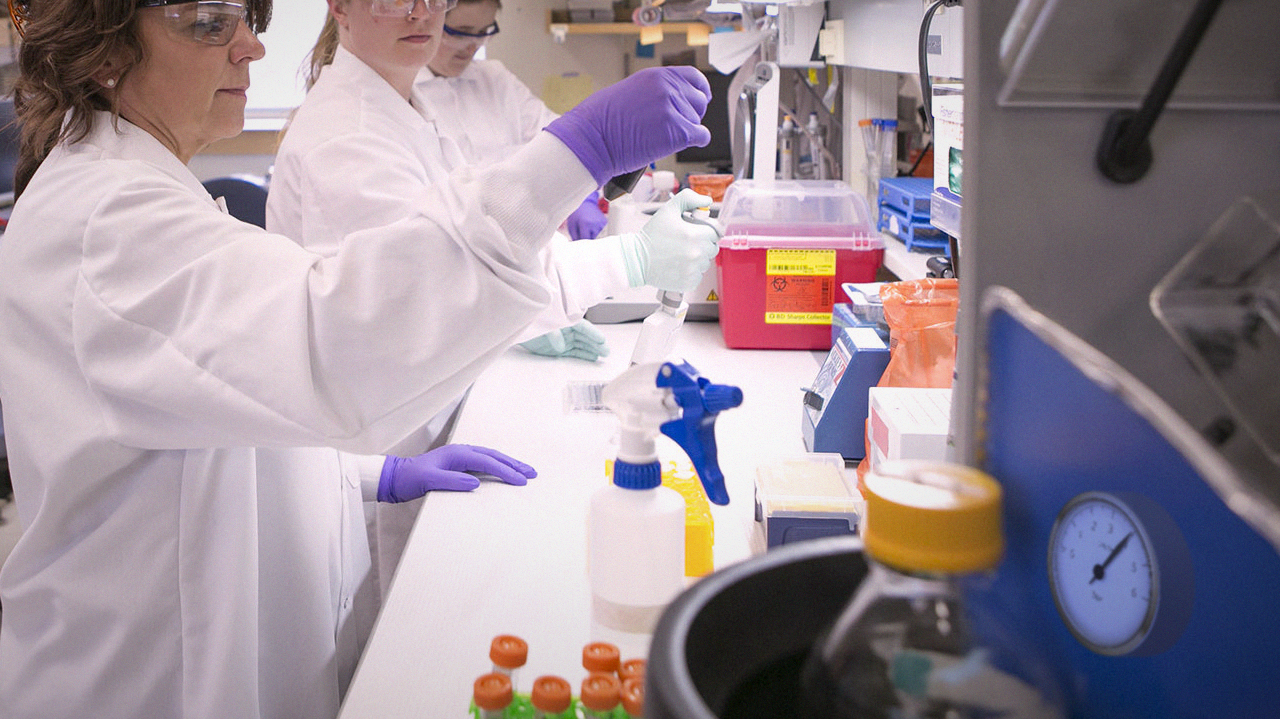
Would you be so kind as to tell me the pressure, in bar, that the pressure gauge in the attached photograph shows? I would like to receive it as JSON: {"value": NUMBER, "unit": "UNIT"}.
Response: {"value": 4, "unit": "bar"}
